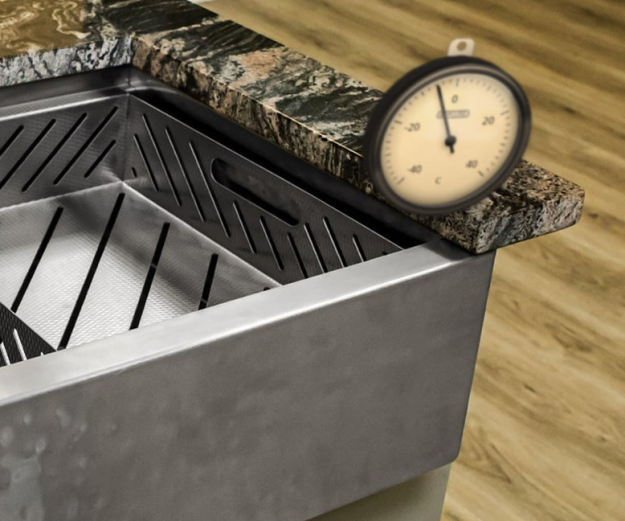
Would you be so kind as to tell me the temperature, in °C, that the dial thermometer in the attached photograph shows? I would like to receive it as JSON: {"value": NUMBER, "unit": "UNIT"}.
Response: {"value": -6, "unit": "°C"}
